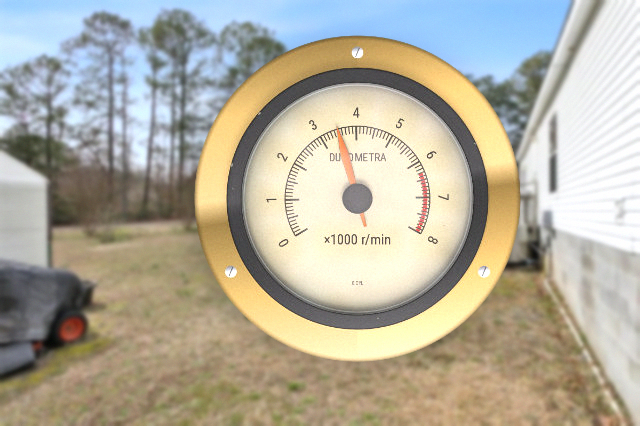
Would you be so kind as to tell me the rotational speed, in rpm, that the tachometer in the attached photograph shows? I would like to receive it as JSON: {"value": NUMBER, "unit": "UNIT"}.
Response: {"value": 3500, "unit": "rpm"}
